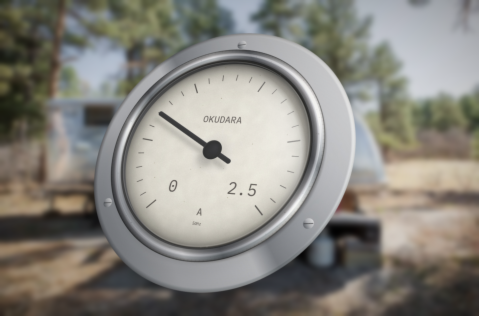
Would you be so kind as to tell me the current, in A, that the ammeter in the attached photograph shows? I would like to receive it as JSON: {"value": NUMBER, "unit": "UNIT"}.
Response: {"value": 0.7, "unit": "A"}
